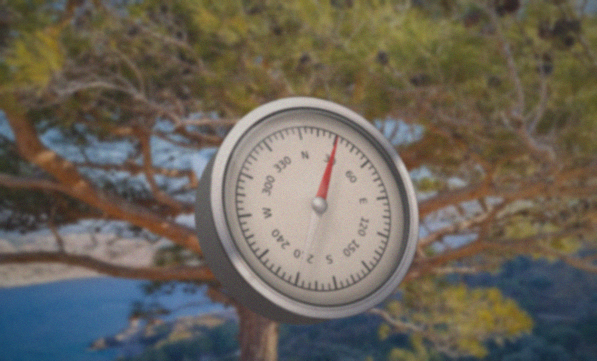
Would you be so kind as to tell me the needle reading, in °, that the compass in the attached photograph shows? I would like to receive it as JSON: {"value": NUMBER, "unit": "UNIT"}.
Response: {"value": 30, "unit": "°"}
